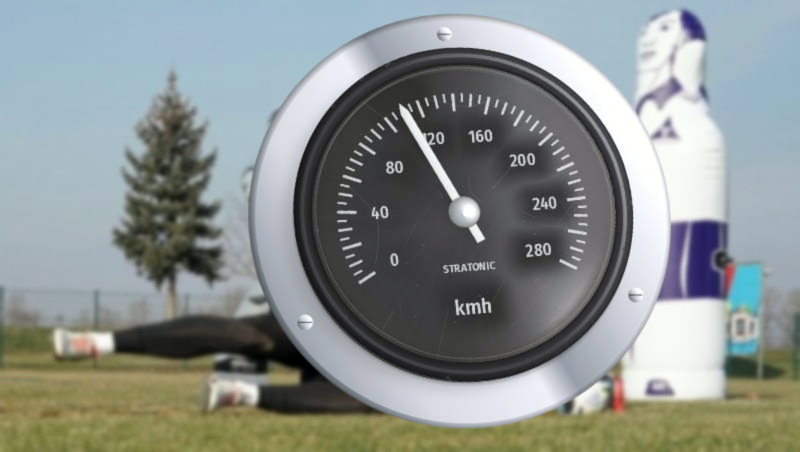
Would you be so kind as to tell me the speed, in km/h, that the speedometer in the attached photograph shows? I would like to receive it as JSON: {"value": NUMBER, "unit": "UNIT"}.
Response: {"value": 110, "unit": "km/h"}
